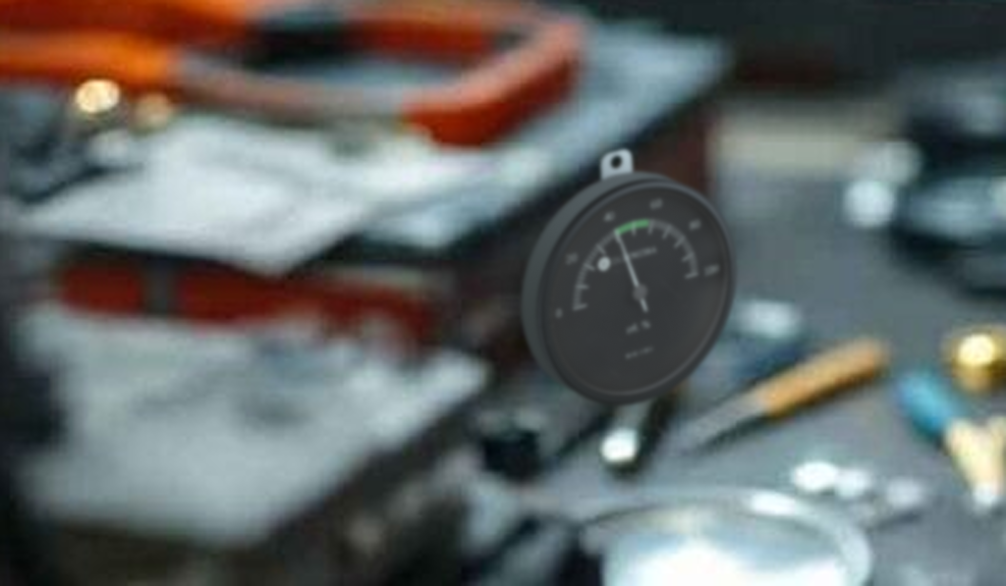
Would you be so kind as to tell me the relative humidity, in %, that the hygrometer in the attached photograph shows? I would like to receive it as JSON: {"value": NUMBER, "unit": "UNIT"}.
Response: {"value": 40, "unit": "%"}
